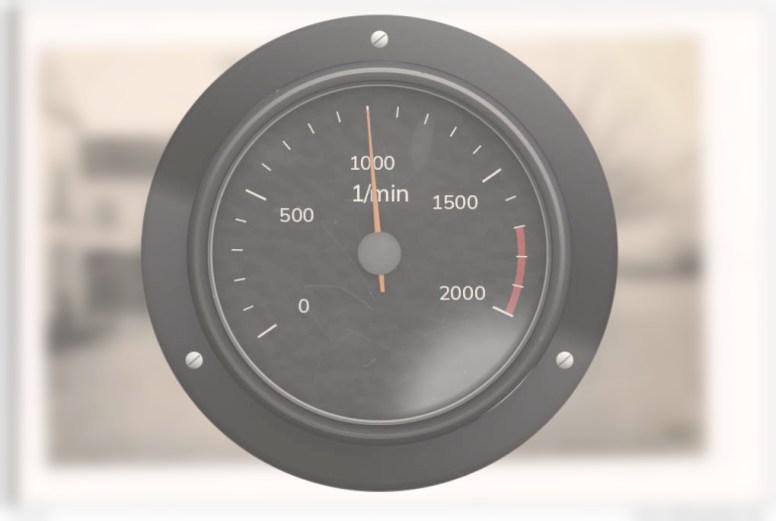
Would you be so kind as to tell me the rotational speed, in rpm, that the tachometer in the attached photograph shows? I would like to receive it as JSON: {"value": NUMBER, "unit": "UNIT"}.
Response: {"value": 1000, "unit": "rpm"}
